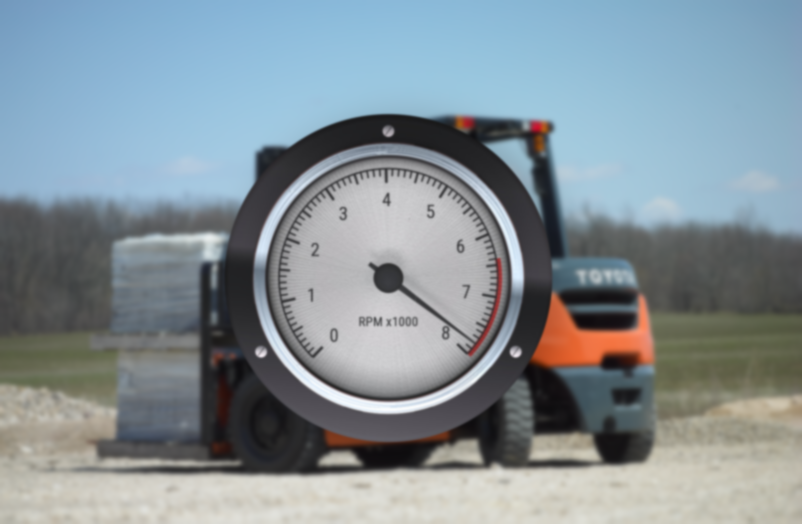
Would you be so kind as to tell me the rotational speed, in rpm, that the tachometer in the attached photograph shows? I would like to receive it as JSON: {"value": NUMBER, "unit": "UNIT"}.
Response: {"value": 7800, "unit": "rpm"}
